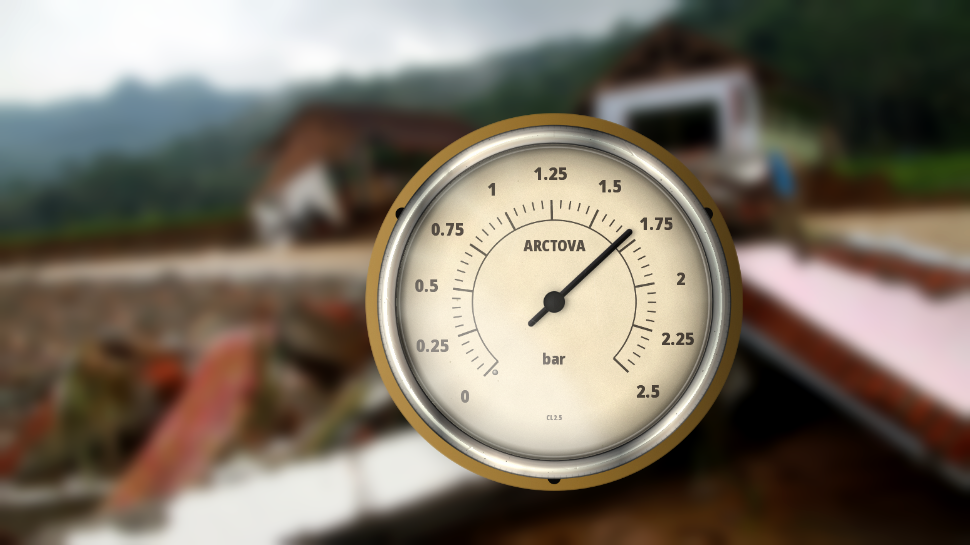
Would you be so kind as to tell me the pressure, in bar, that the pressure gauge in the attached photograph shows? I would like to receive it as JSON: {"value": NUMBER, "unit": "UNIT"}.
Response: {"value": 1.7, "unit": "bar"}
